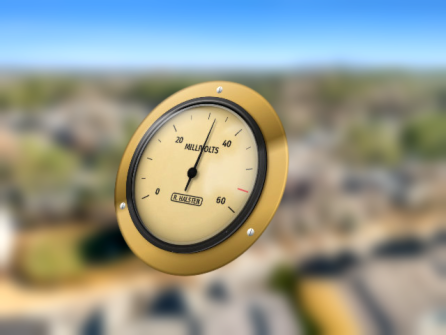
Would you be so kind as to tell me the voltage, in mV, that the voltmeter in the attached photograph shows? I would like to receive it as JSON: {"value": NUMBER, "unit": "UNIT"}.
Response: {"value": 32.5, "unit": "mV"}
